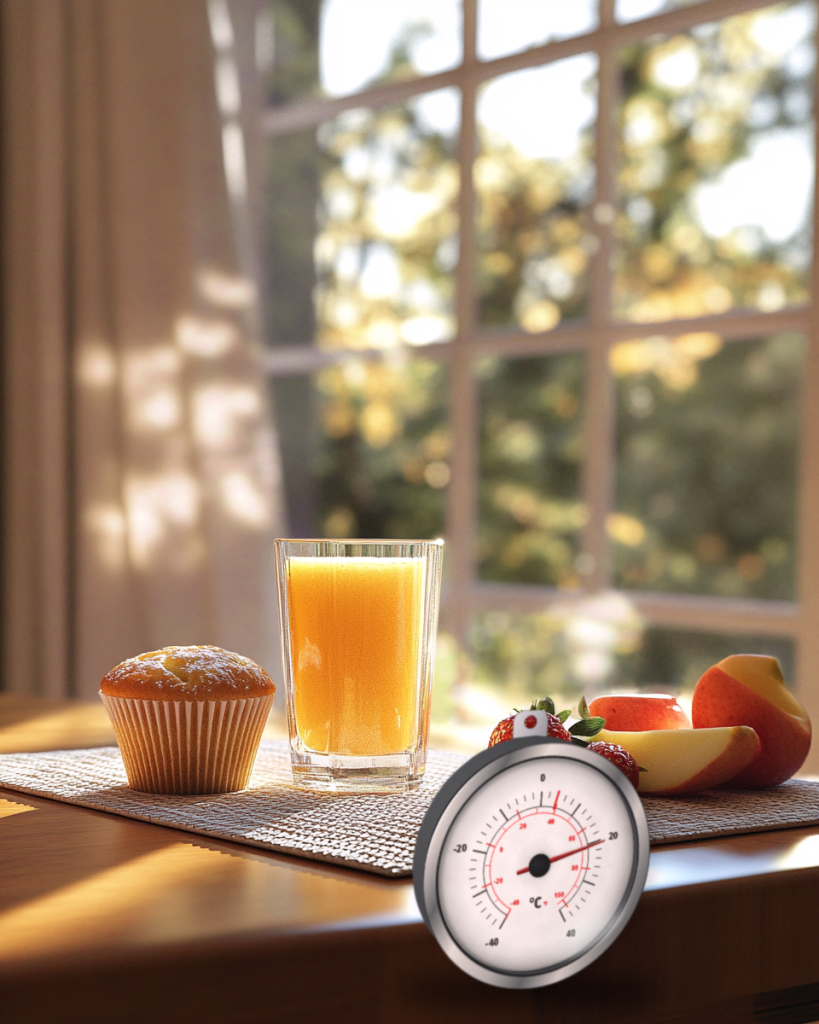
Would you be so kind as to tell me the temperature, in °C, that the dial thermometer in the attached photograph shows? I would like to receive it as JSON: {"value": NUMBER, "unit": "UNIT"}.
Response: {"value": 20, "unit": "°C"}
